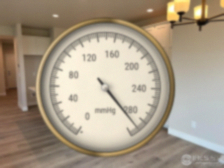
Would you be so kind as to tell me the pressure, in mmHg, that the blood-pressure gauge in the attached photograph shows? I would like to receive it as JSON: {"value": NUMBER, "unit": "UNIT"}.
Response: {"value": 290, "unit": "mmHg"}
